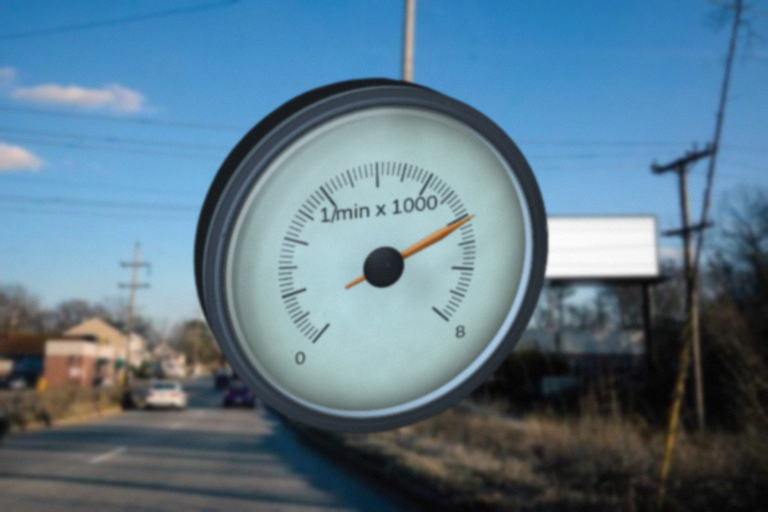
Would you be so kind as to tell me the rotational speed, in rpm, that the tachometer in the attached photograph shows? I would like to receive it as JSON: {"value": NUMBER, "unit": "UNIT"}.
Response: {"value": 6000, "unit": "rpm"}
